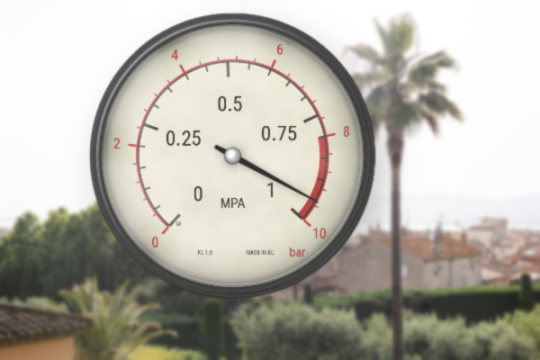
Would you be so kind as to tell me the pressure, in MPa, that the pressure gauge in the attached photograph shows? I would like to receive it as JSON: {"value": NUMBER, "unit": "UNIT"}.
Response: {"value": 0.95, "unit": "MPa"}
